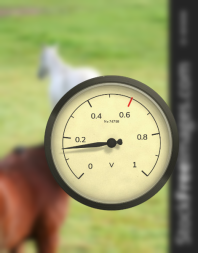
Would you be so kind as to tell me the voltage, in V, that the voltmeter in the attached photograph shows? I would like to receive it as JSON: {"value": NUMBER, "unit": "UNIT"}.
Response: {"value": 0.15, "unit": "V"}
